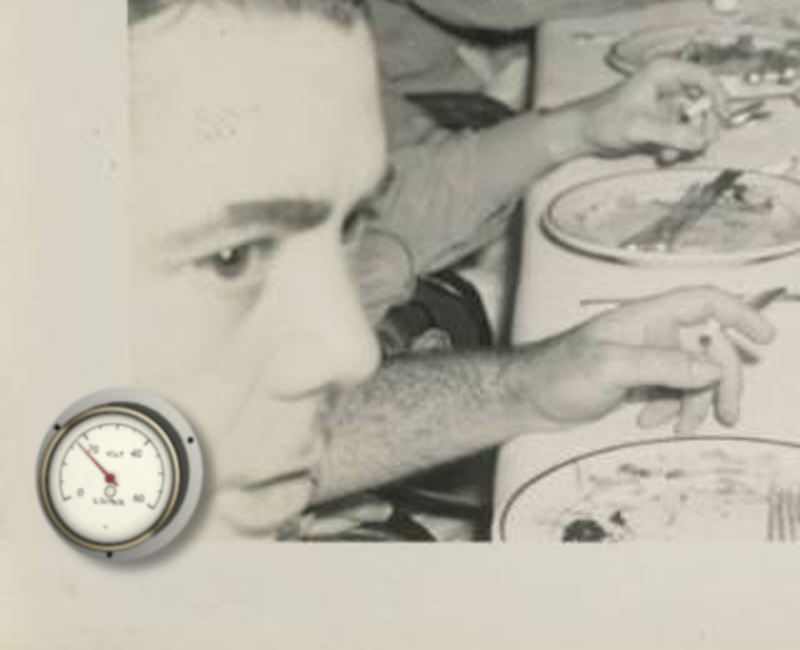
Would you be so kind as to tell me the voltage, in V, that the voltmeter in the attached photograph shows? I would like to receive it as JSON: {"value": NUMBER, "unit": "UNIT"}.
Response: {"value": 17.5, "unit": "V"}
